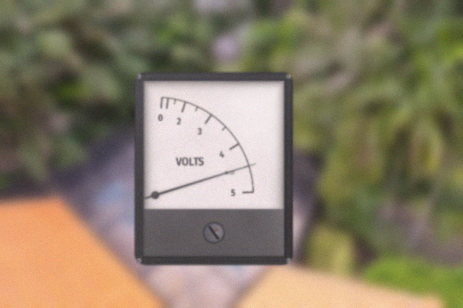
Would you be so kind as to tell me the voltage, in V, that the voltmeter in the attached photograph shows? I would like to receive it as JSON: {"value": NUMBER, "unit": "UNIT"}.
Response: {"value": 4.5, "unit": "V"}
